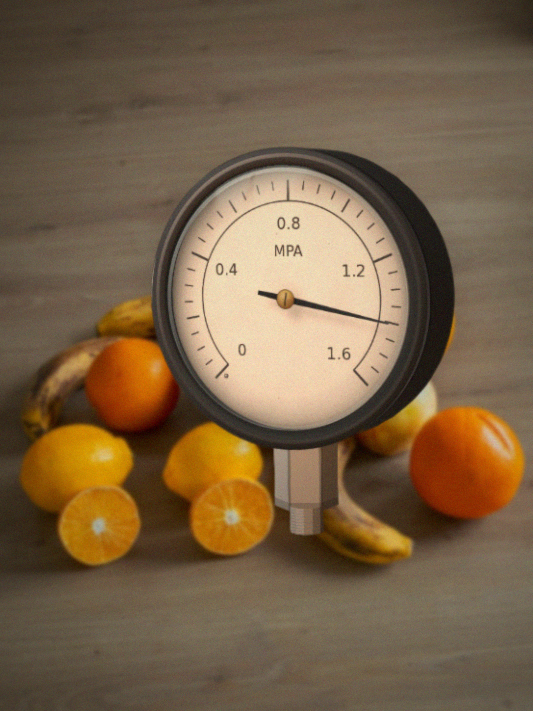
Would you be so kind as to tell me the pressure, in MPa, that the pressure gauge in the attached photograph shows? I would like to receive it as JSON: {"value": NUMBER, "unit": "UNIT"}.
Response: {"value": 1.4, "unit": "MPa"}
